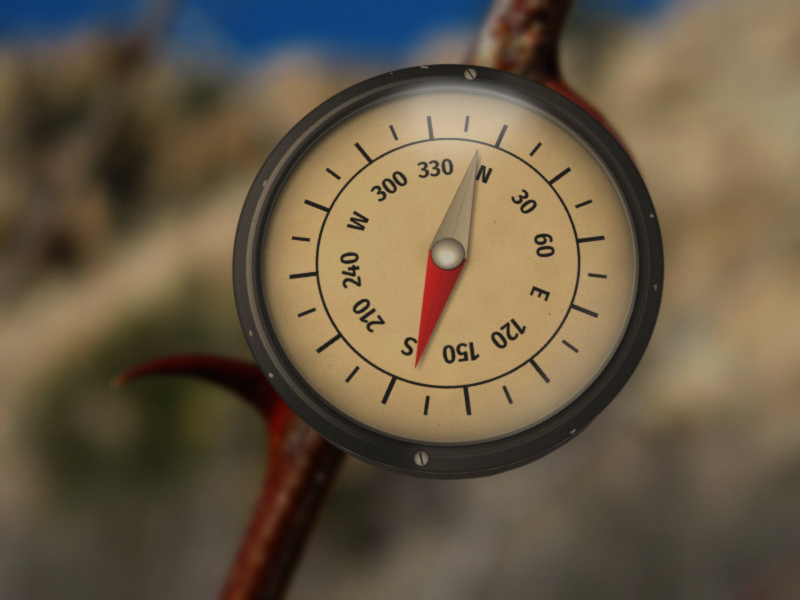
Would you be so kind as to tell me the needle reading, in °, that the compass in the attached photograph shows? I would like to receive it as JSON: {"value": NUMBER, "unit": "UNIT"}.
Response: {"value": 172.5, "unit": "°"}
